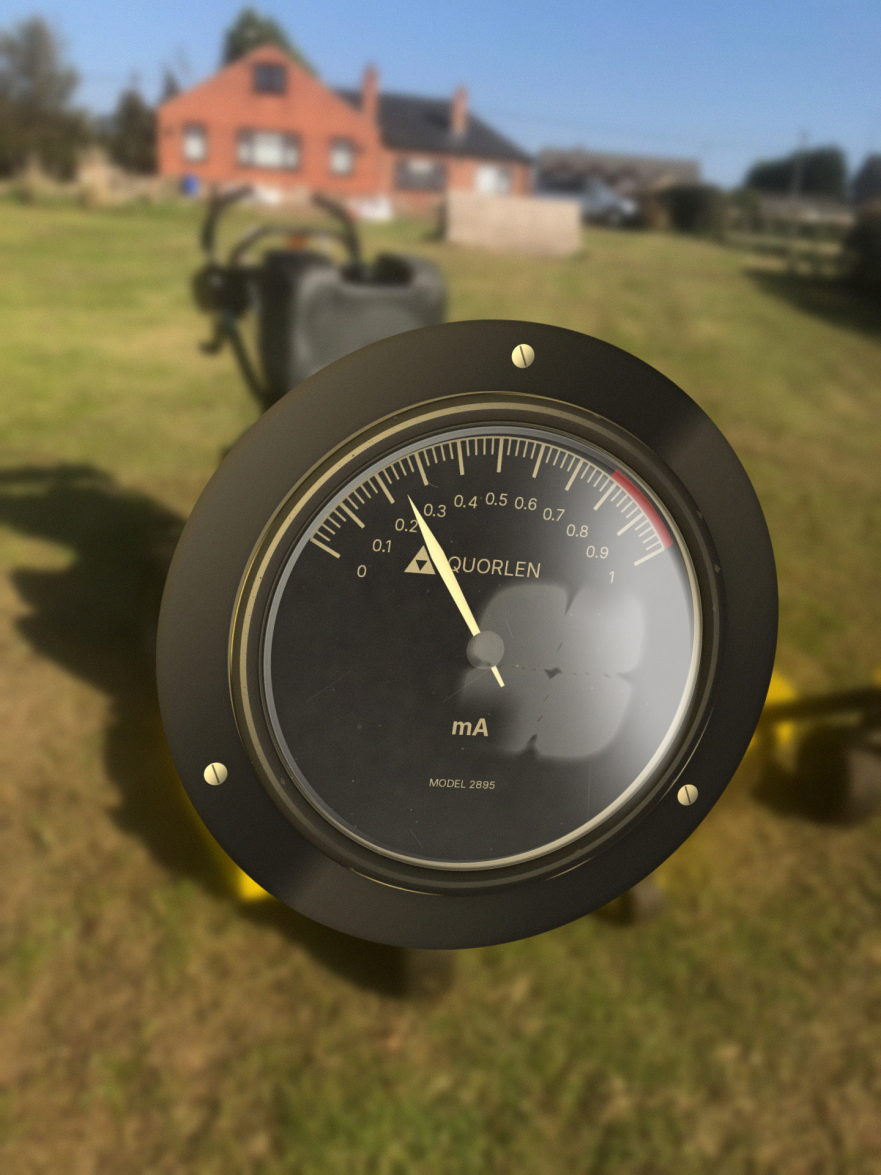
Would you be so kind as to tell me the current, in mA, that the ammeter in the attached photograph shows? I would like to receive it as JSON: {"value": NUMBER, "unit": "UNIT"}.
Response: {"value": 0.24, "unit": "mA"}
